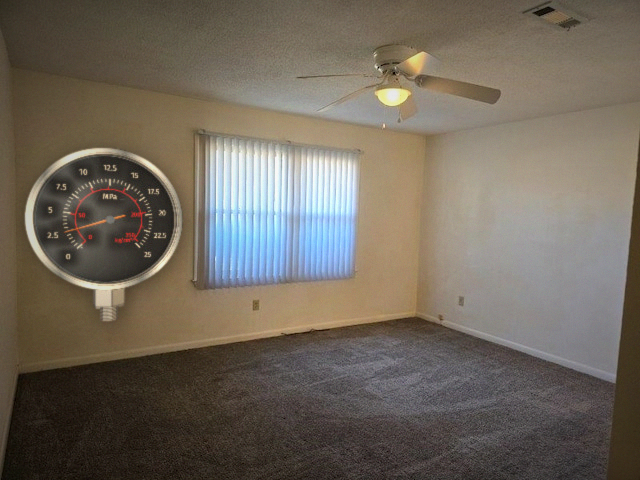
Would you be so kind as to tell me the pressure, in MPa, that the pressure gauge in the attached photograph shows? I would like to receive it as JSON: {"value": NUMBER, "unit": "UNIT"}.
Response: {"value": 2.5, "unit": "MPa"}
